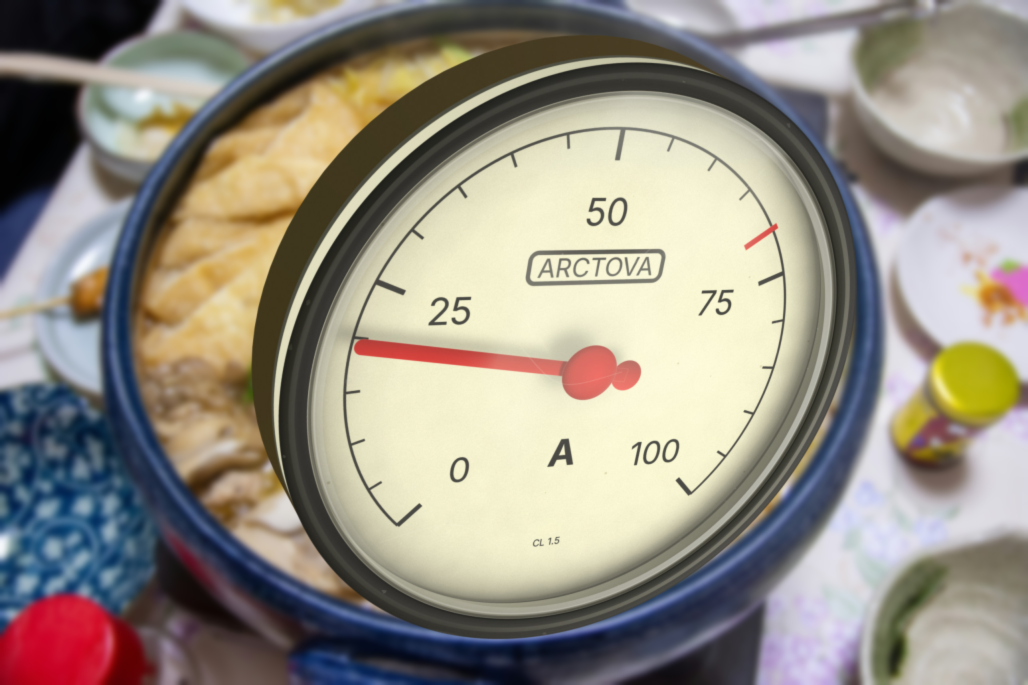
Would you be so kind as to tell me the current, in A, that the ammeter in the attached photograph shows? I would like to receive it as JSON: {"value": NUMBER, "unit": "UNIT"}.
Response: {"value": 20, "unit": "A"}
